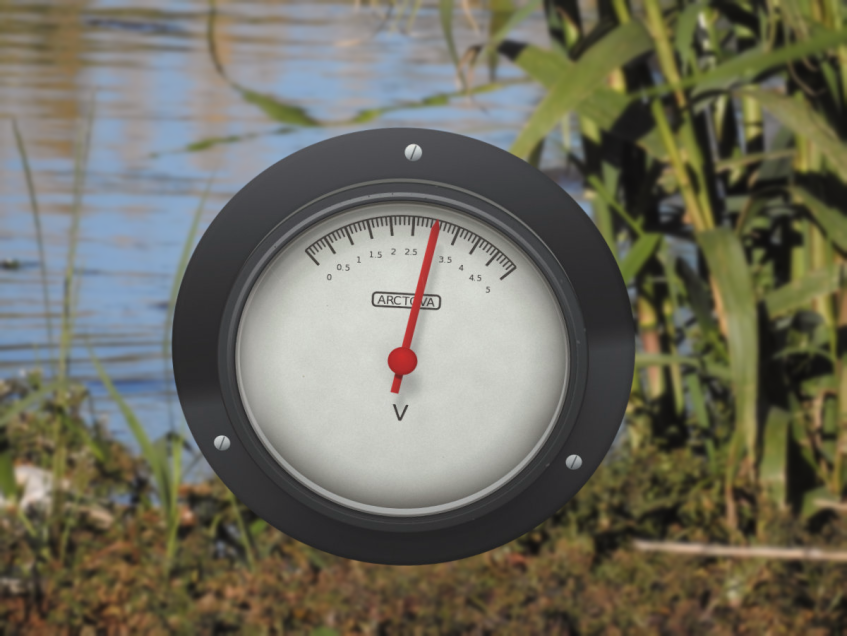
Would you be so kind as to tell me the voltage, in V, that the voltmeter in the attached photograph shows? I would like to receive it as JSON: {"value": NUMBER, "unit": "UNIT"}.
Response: {"value": 3, "unit": "V"}
